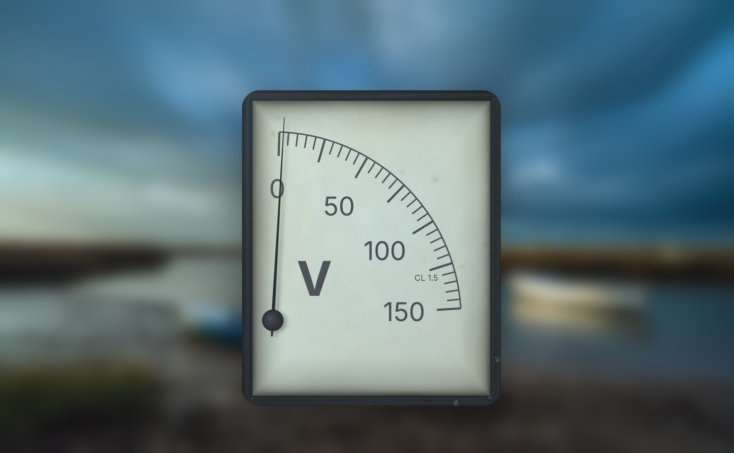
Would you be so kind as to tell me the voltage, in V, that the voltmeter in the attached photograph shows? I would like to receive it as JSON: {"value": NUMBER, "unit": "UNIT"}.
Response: {"value": 2.5, "unit": "V"}
